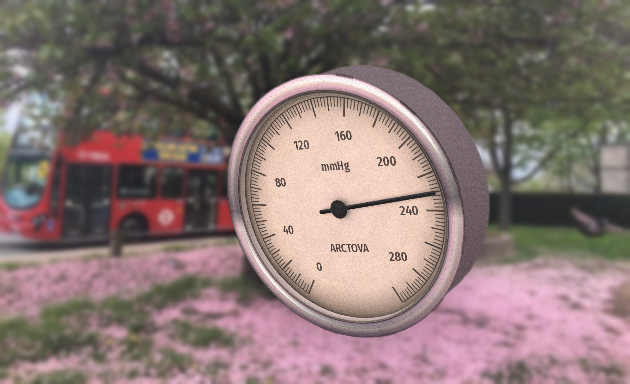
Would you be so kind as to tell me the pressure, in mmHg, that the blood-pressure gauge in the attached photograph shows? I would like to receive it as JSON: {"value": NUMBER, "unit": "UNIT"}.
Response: {"value": 230, "unit": "mmHg"}
